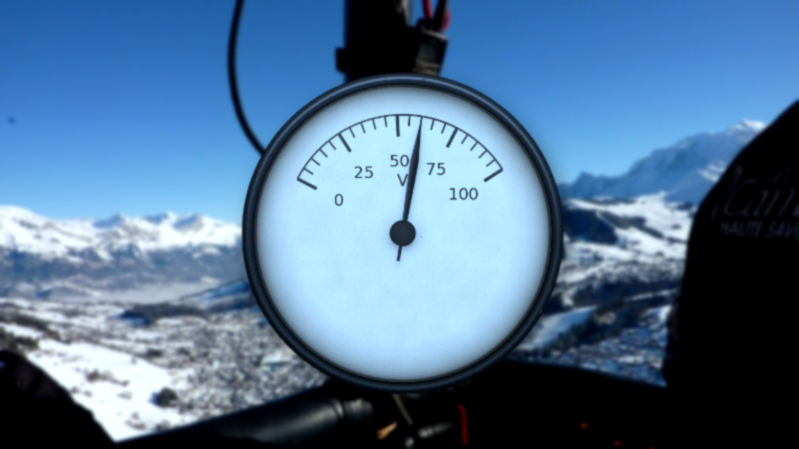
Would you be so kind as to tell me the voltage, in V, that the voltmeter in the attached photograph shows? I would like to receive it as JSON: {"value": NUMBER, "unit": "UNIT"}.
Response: {"value": 60, "unit": "V"}
